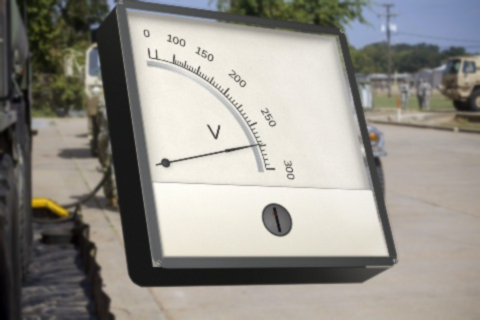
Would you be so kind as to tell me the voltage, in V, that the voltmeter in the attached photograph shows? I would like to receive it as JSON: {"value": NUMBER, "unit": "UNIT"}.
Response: {"value": 275, "unit": "V"}
